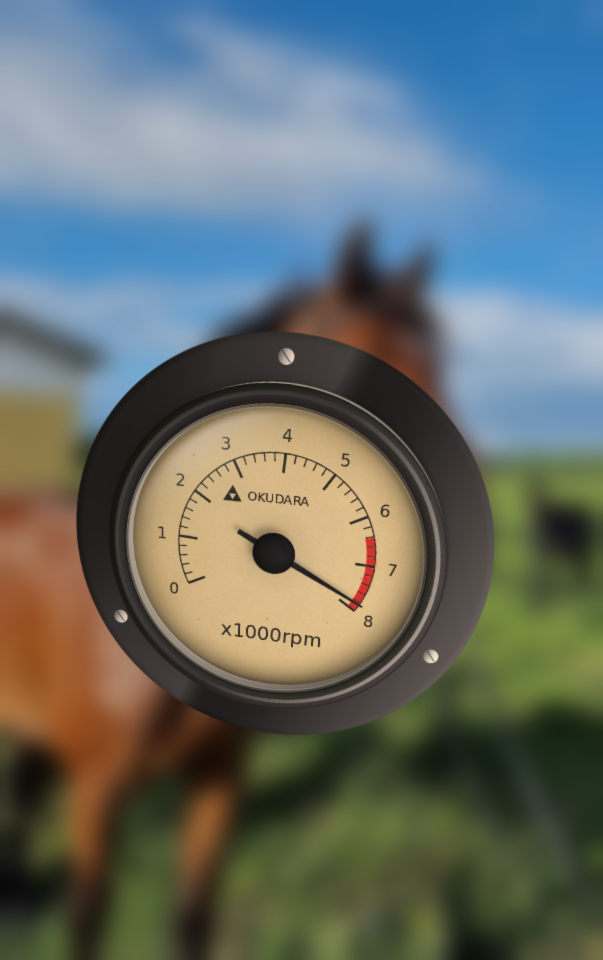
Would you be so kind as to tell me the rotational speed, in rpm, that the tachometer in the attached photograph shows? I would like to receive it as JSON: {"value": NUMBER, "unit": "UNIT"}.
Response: {"value": 7800, "unit": "rpm"}
